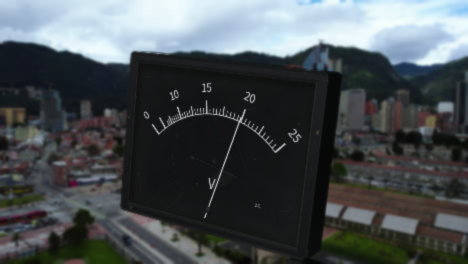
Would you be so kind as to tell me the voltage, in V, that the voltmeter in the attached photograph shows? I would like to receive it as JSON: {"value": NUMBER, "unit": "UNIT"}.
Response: {"value": 20, "unit": "V"}
